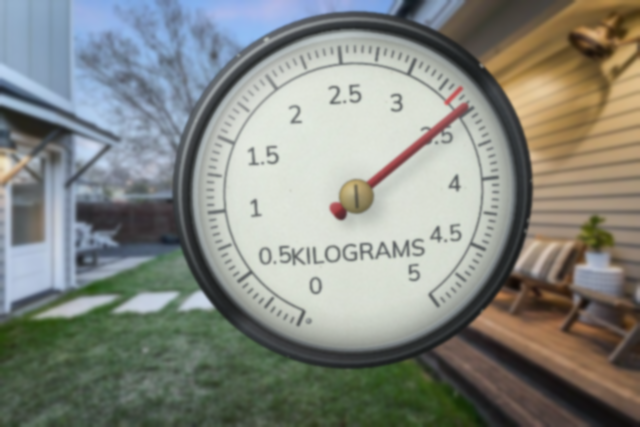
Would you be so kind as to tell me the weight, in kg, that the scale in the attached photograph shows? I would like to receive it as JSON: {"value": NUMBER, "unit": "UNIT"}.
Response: {"value": 3.45, "unit": "kg"}
